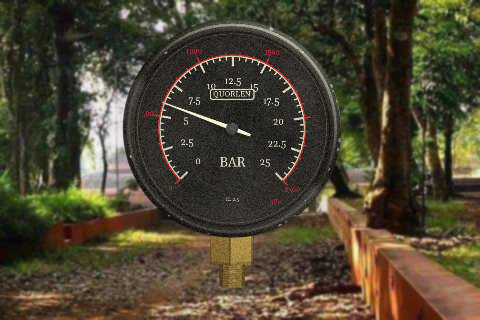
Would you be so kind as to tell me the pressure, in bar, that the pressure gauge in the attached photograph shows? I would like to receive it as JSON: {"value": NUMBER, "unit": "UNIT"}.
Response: {"value": 6, "unit": "bar"}
